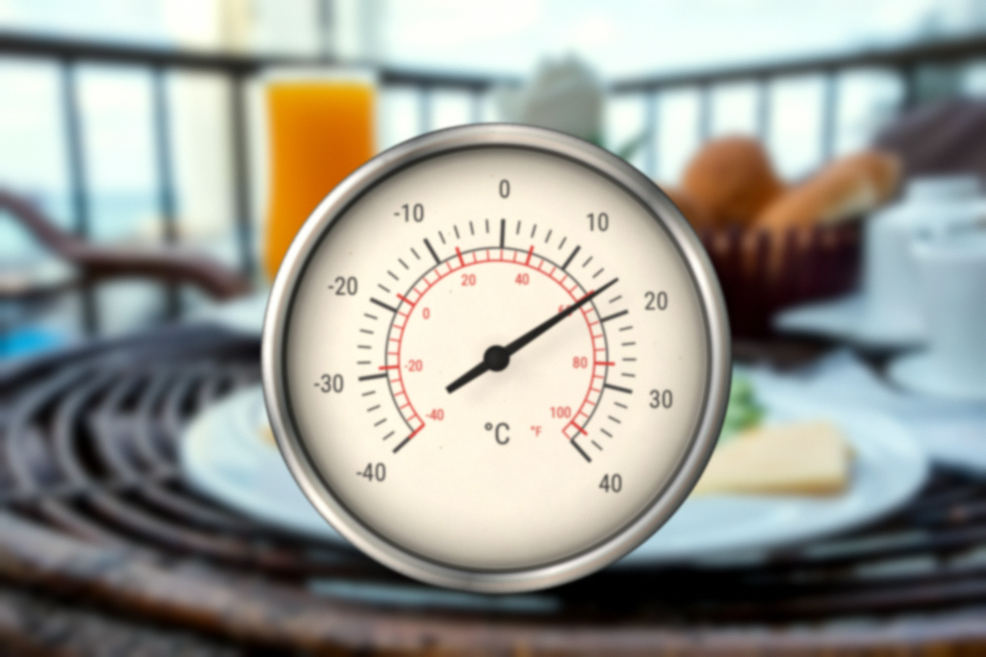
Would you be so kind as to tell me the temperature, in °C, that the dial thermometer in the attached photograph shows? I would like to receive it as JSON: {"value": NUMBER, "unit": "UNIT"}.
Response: {"value": 16, "unit": "°C"}
